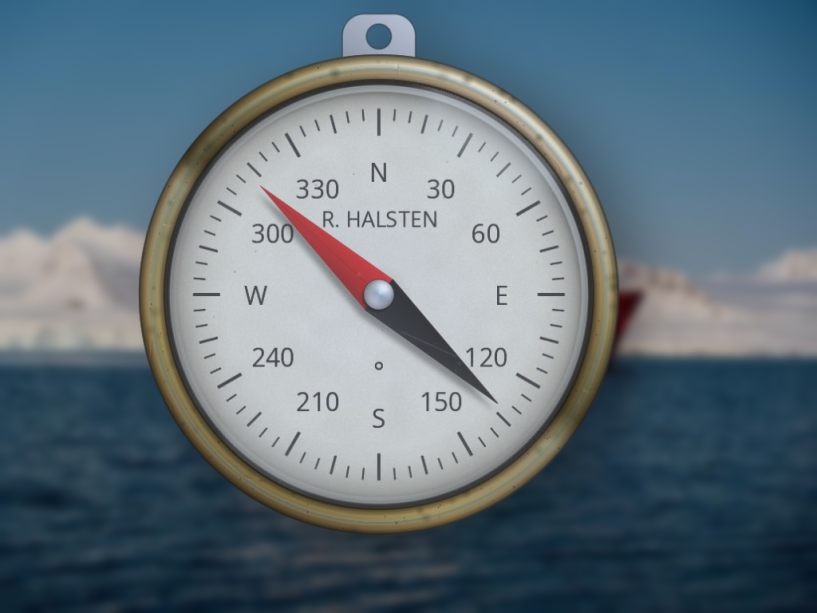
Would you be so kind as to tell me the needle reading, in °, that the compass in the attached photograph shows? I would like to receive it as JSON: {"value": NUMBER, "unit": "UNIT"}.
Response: {"value": 312.5, "unit": "°"}
